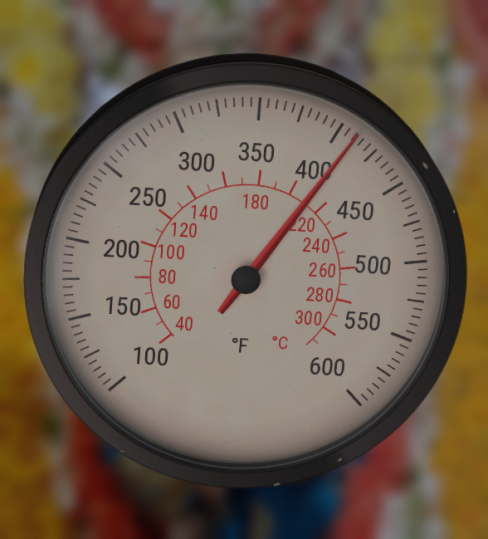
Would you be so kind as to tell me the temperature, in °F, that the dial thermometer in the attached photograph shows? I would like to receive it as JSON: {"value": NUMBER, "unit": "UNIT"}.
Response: {"value": 410, "unit": "°F"}
